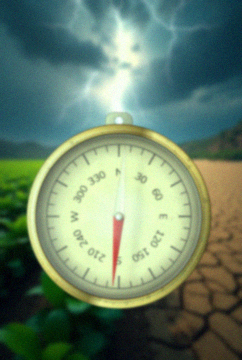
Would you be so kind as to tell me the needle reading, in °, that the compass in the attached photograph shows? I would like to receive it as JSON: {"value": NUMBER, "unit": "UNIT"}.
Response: {"value": 185, "unit": "°"}
